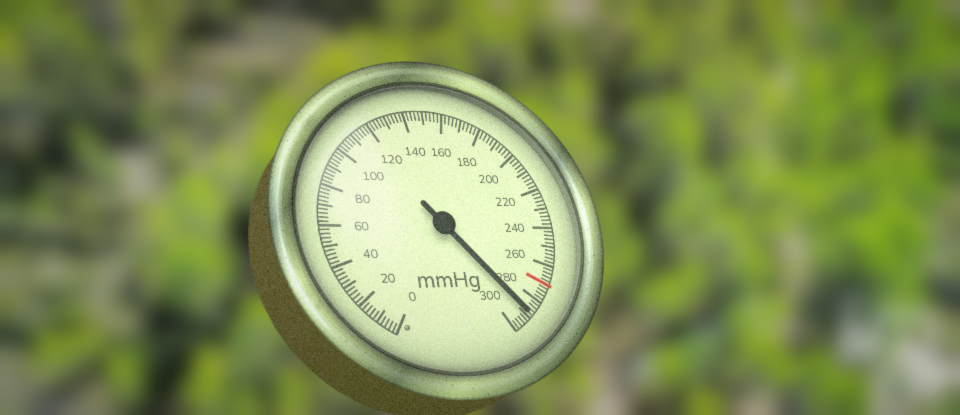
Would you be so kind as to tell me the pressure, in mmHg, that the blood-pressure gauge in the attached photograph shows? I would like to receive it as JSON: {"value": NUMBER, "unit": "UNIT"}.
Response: {"value": 290, "unit": "mmHg"}
